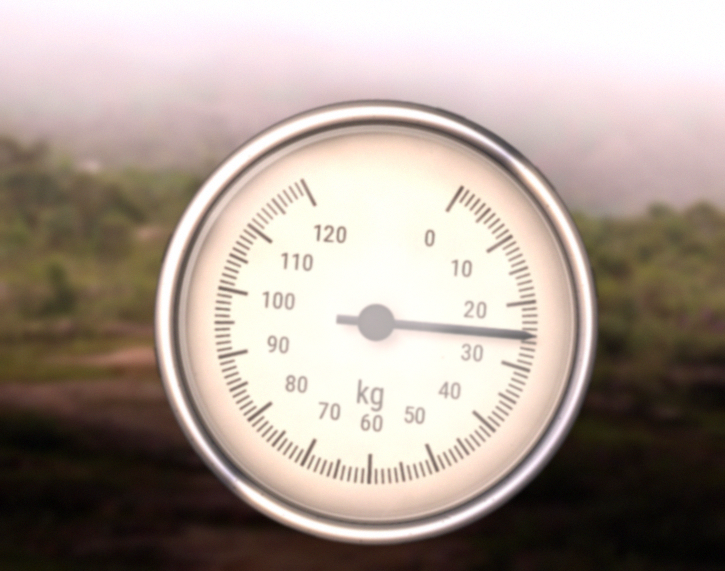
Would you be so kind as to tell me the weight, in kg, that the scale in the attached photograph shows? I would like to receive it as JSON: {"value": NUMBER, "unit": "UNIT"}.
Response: {"value": 25, "unit": "kg"}
